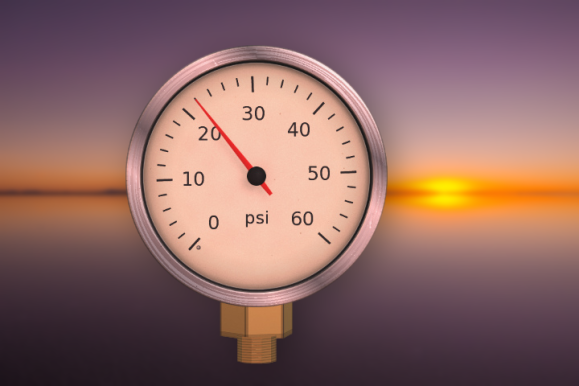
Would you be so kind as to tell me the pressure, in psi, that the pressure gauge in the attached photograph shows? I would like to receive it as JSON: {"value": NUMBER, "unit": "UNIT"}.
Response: {"value": 22, "unit": "psi"}
